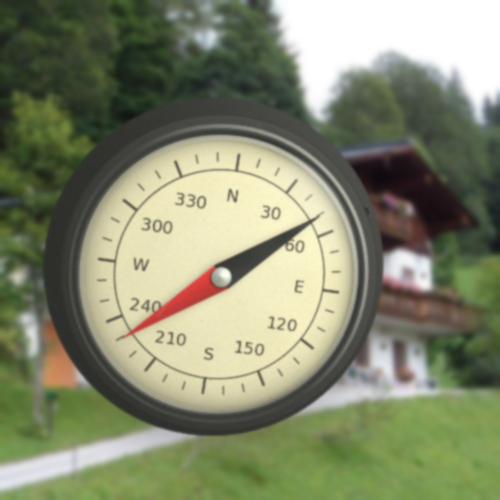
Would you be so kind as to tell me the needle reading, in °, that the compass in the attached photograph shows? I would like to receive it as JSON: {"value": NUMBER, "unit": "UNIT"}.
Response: {"value": 230, "unit": "°"}
